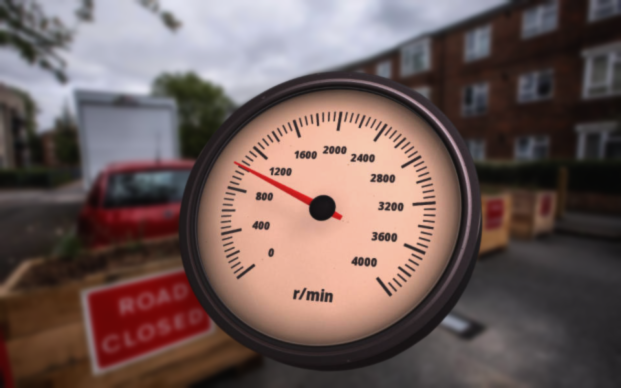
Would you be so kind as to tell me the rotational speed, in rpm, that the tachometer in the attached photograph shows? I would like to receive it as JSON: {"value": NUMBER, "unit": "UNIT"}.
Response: {"value": 1000, "unit": "rpm"}
